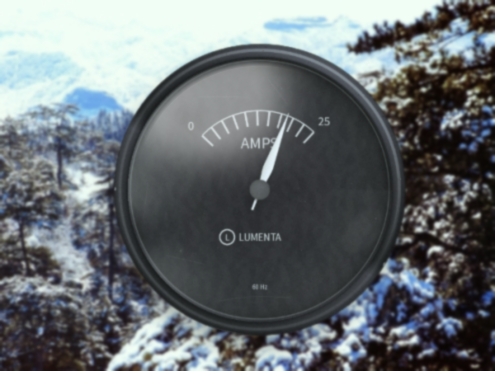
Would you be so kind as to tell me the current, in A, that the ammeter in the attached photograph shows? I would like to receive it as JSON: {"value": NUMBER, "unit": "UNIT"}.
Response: {"value": 18.75, "unit": "A"}
